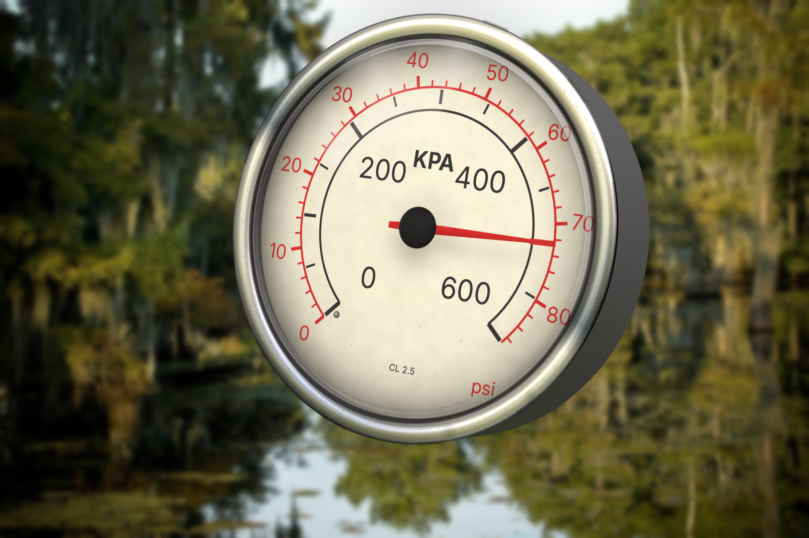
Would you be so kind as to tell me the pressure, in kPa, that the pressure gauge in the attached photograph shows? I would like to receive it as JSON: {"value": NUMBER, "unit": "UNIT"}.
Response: {"value": 500, "unit": "kPa"}
